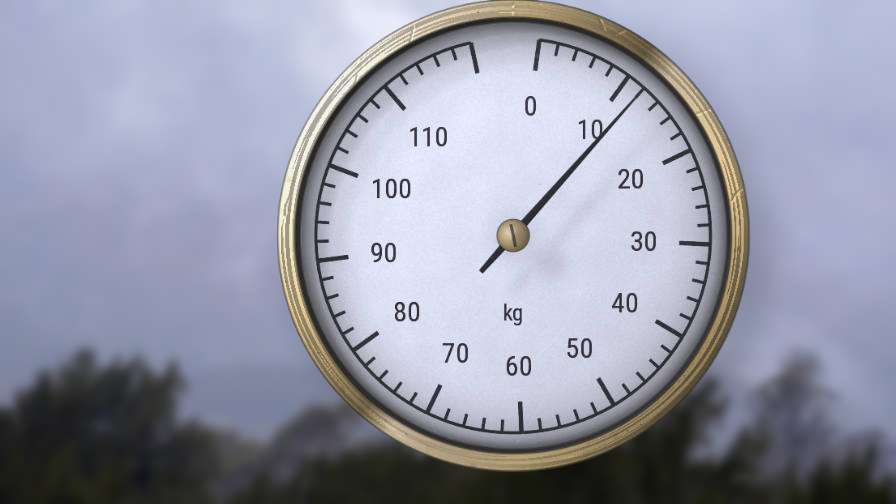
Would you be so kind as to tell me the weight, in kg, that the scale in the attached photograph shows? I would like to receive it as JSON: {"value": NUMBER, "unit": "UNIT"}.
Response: {"value": 12, "unit": "kg"}
